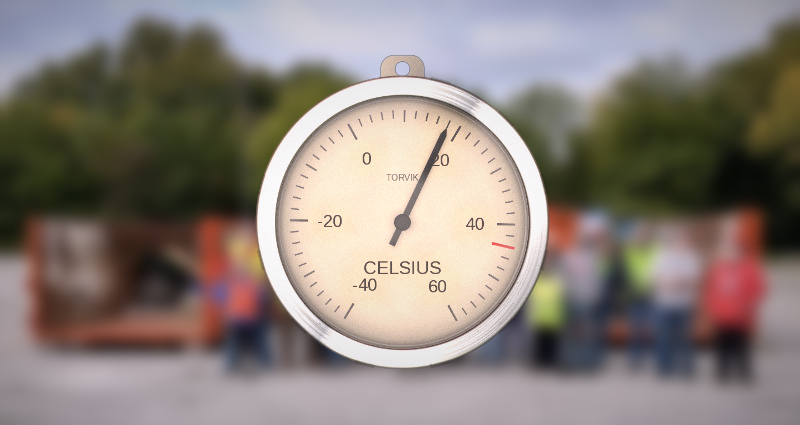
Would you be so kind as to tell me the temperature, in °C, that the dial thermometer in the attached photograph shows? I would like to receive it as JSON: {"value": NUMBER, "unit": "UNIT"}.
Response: {"value": 18, "unit": "°C"}
